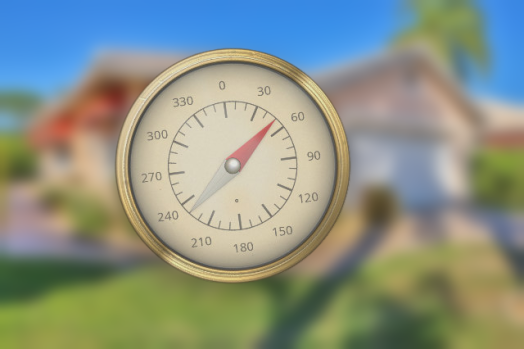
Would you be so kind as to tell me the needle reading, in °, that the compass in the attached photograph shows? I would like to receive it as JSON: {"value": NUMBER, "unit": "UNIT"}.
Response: {"value": 50, "unit": "°"}
